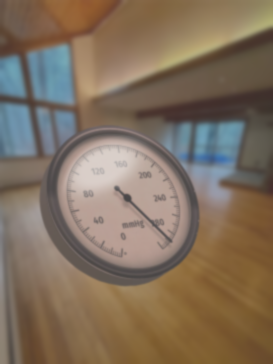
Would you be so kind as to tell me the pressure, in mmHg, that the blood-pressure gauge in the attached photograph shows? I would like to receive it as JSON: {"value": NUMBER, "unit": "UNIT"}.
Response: {"value": 290, "unit": "mmHg"}
